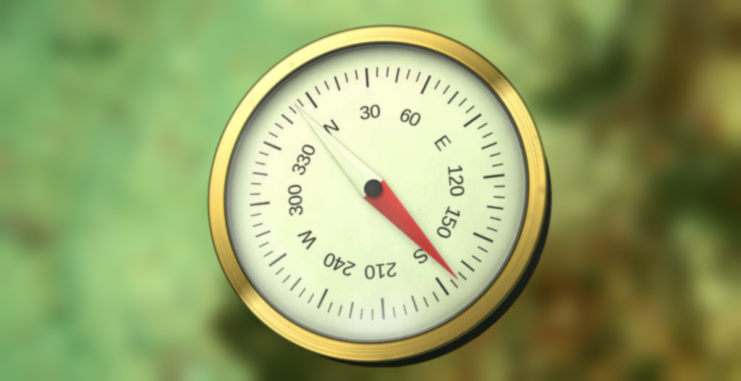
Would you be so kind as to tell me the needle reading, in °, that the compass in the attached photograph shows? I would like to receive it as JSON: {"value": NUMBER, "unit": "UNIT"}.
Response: {"value": 172.5, "unit": "°"}
